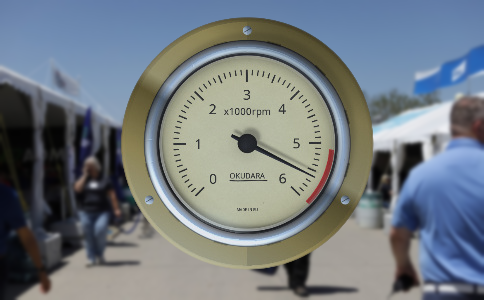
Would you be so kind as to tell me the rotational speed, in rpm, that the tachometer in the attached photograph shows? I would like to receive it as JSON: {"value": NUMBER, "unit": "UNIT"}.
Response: {"value": 5600, "unit": "rpm"}
